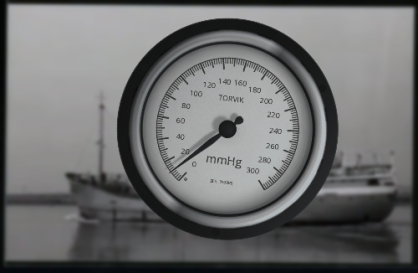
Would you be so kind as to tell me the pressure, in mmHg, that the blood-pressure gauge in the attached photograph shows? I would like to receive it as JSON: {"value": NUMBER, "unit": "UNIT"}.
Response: {"value": 10, "unit": "mmHg"}
